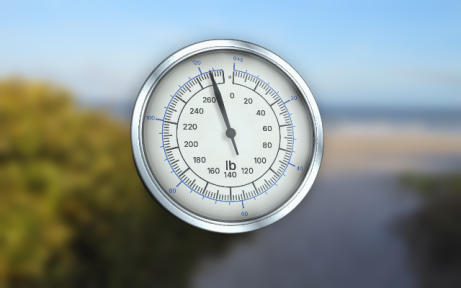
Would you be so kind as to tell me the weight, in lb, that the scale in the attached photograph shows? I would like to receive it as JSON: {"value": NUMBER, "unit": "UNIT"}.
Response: {"value": 270, "unit": "lb"}
